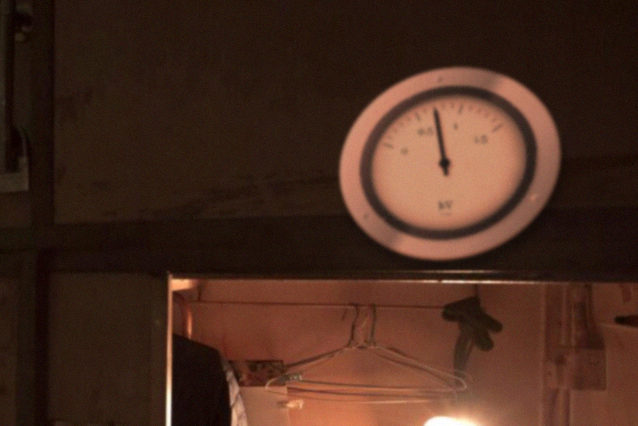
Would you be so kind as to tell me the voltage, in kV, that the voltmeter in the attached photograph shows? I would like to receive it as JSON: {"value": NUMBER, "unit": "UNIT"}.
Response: {"value": 0.7, "unit": "kV"}
